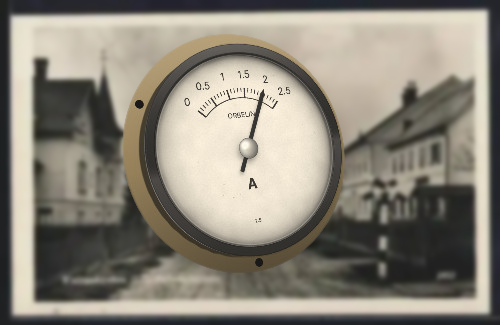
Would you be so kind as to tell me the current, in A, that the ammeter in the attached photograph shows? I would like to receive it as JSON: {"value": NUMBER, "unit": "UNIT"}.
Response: {"value": 2, "unit": "A"}
